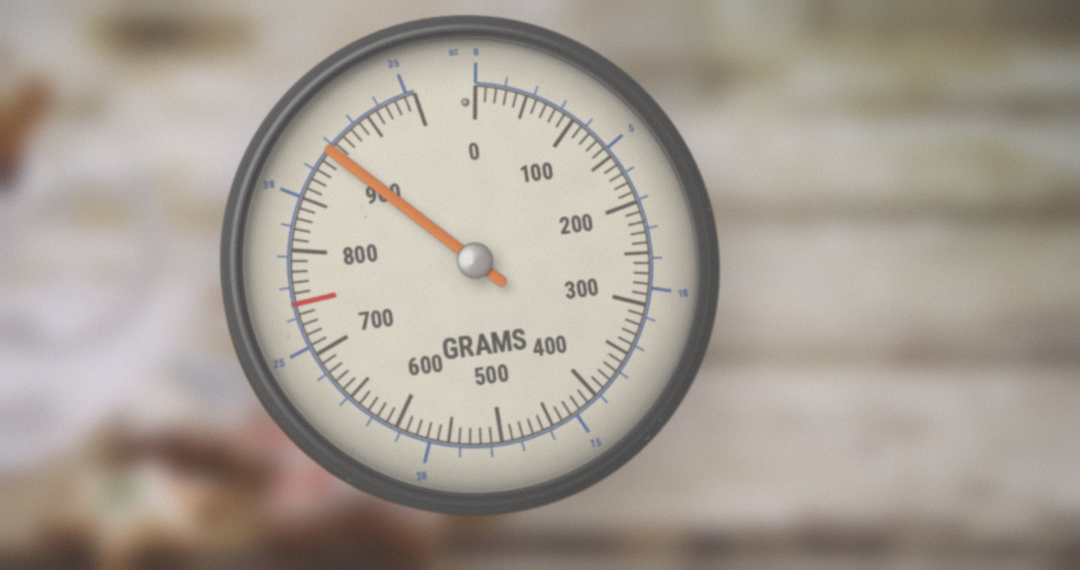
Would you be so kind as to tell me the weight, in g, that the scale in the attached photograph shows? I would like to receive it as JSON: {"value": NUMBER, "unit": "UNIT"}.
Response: {"value": 900, "unit": "g"}
